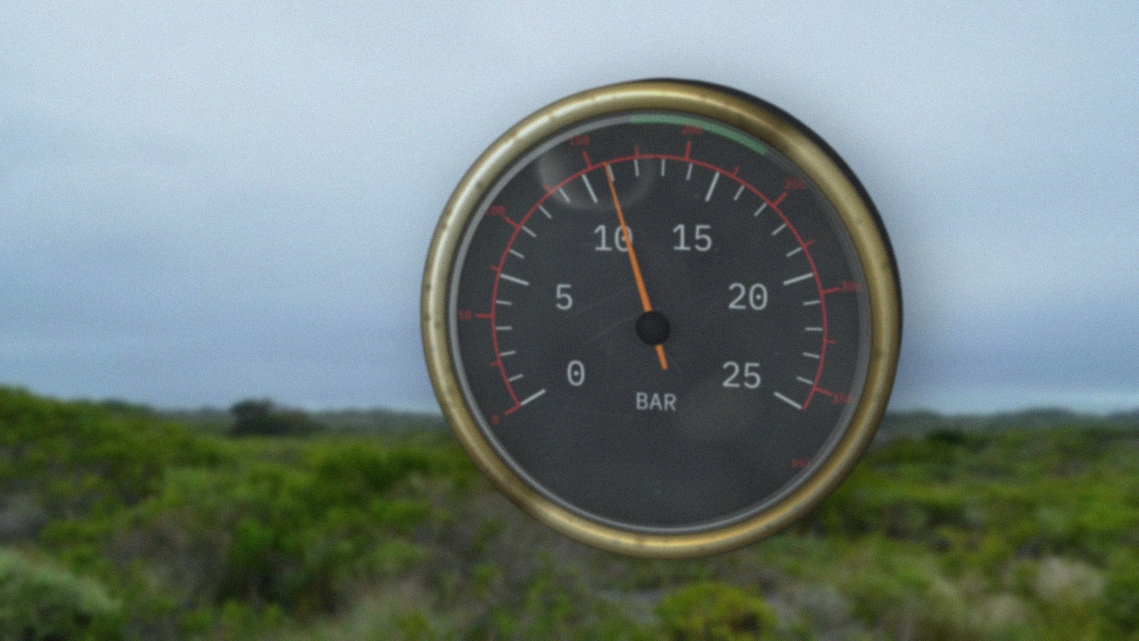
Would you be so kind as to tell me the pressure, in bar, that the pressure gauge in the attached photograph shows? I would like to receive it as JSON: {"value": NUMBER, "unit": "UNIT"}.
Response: {"value": 11, "unit": "bar"}
